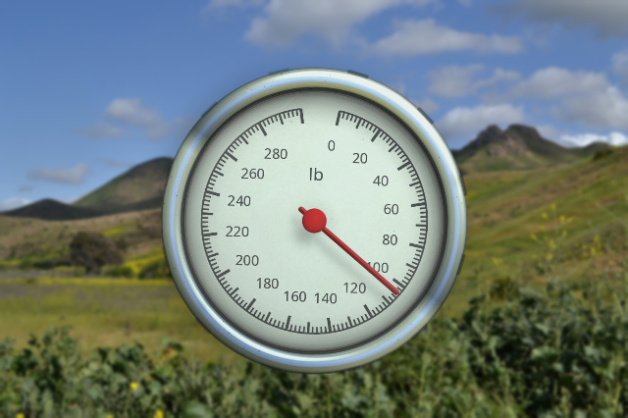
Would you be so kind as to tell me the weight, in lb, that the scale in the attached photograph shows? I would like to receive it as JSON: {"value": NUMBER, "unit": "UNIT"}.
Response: {"value": 104, "unit": "lb"}
